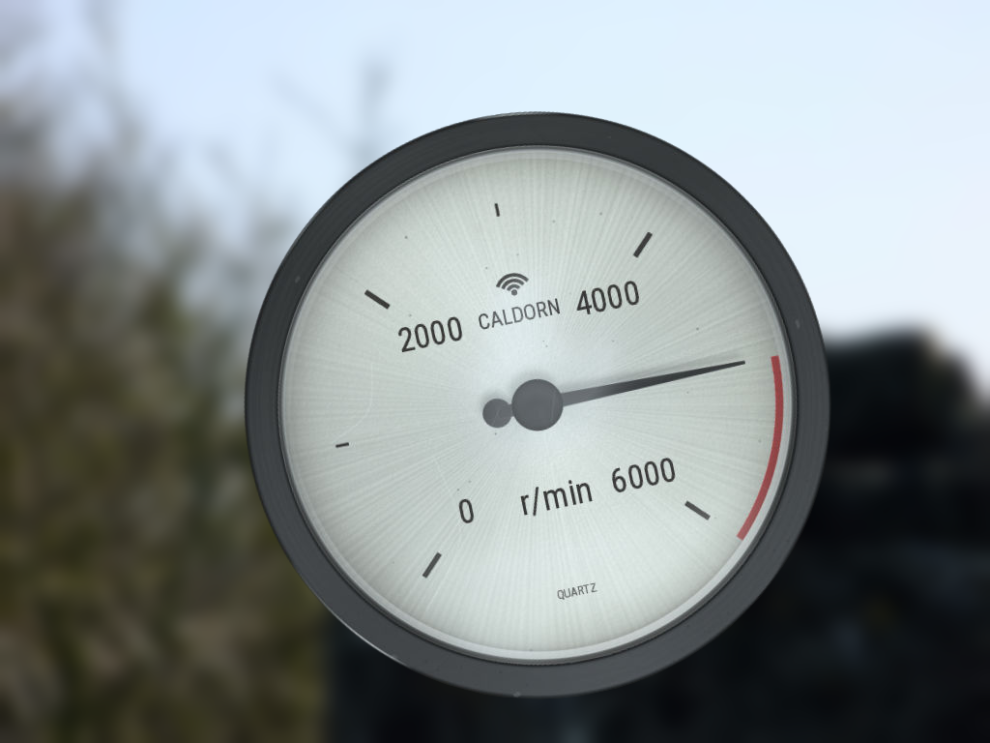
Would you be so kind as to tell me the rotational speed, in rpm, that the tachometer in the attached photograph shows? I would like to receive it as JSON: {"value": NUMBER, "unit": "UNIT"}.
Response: {"value": 5000, "unit": "rpm"}
